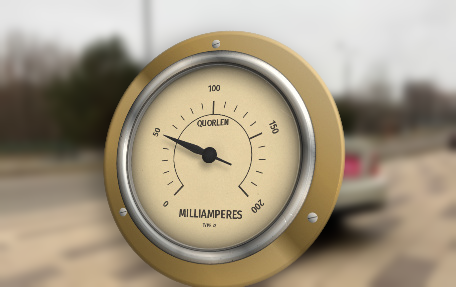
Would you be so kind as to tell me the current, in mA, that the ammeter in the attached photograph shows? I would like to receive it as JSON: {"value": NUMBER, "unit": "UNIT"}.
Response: {"value": 50, "unit": "mA"}
